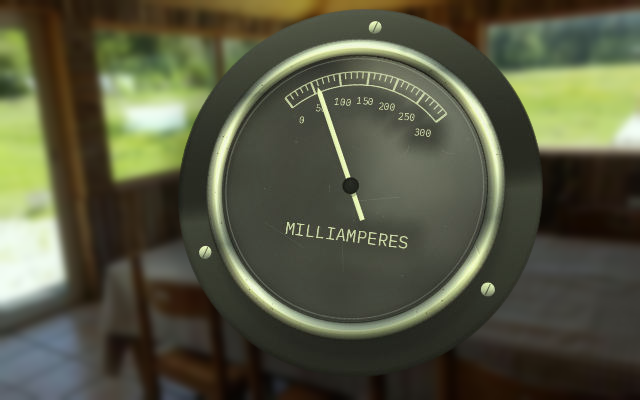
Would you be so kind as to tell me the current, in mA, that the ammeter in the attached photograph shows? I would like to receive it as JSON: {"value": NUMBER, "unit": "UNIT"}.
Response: {"value": 60, "unit": "mA"}
